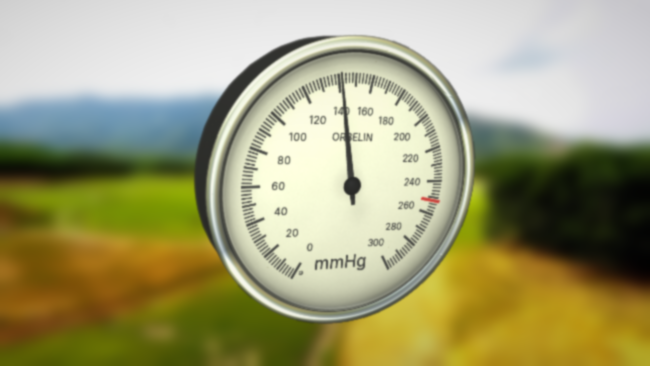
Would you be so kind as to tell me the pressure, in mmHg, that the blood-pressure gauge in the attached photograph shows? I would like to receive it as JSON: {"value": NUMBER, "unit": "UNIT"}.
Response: {"value": 140, "unit": "mmHg"}
